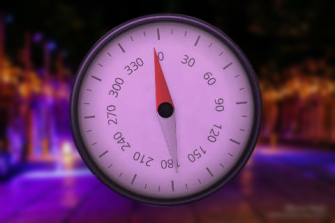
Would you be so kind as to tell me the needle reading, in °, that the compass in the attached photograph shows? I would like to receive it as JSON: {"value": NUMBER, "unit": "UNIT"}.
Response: {"value": 355, "unit": "°"}
